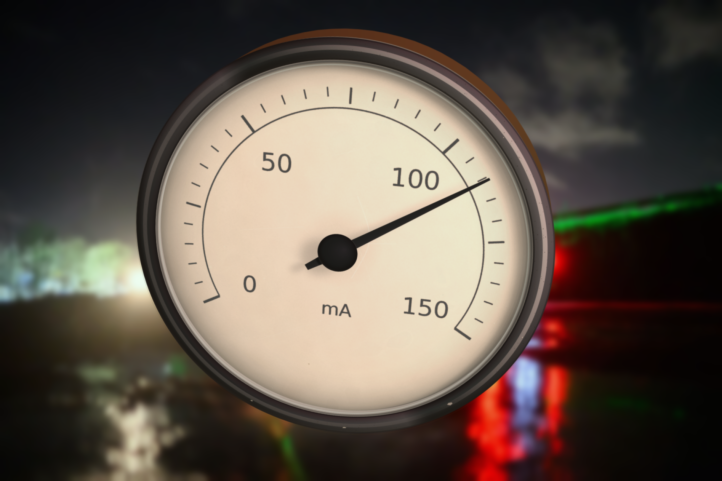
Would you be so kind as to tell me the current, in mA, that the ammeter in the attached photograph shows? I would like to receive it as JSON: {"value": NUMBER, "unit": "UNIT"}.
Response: {"value": 110, "unit": "mA"}
